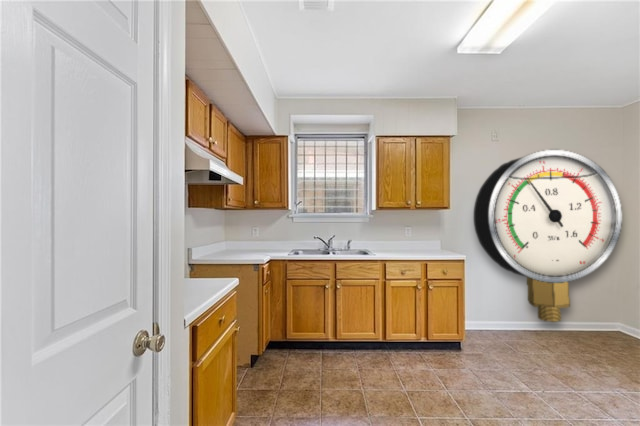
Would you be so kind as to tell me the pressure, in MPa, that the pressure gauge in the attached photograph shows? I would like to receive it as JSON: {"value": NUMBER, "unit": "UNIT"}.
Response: {"value": 0.6, "unit": "MPa"}
